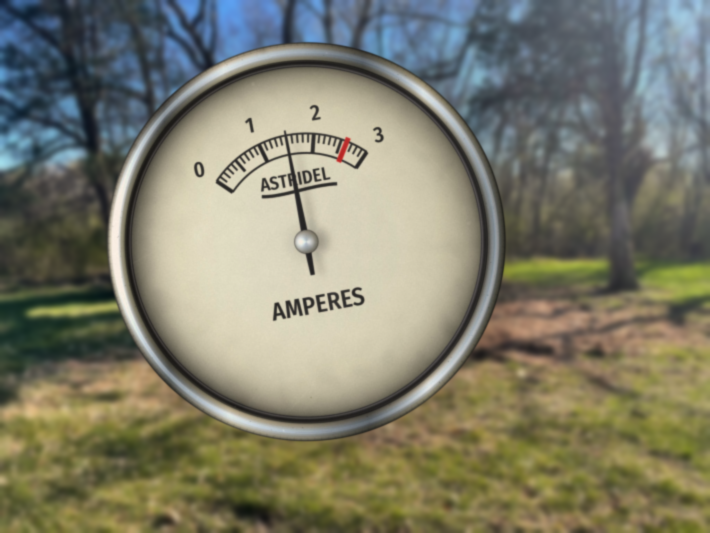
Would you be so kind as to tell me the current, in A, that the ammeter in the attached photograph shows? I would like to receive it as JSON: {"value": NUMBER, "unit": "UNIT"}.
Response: {"value": 1.5, "unit": "A"}
